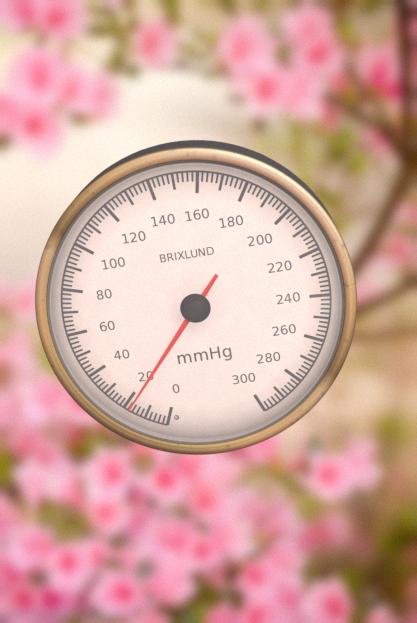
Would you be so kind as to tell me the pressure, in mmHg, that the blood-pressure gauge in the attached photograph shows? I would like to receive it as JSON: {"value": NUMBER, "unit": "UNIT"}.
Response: {"value": 18, "unit": "mmHg"}
